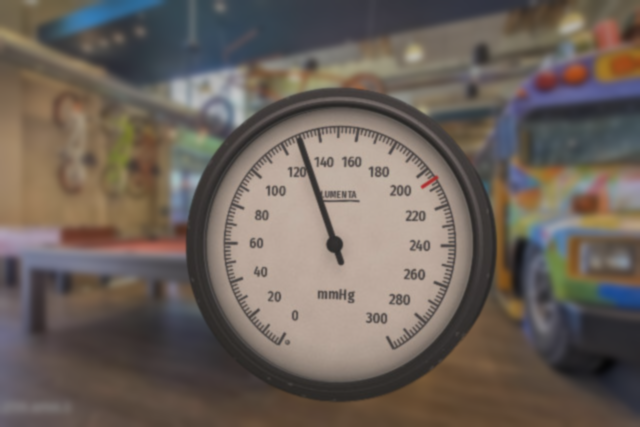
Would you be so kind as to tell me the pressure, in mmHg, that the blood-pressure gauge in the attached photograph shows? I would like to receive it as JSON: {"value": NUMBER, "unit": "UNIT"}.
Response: {"value": 130, "unit": "mmHg"}
